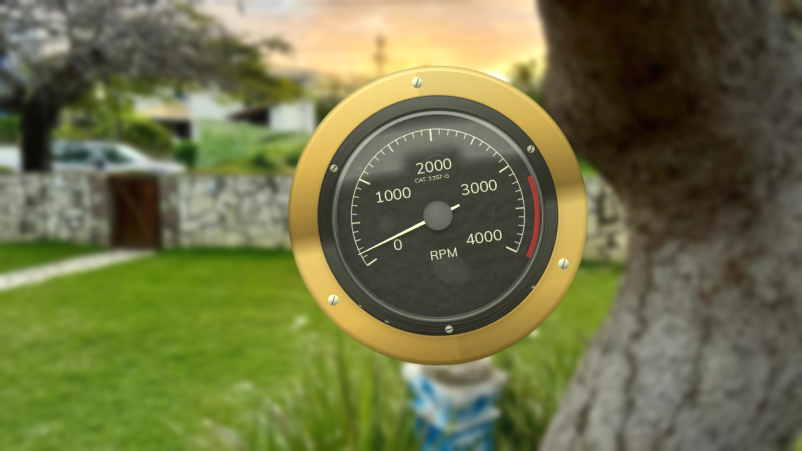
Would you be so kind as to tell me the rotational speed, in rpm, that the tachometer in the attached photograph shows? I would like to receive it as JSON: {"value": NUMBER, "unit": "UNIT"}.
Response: {"value": 150, "unit": "rpm"}
